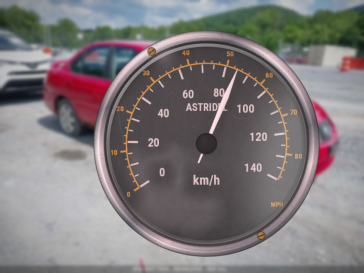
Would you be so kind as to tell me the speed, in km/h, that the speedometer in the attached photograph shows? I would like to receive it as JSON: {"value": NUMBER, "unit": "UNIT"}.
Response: {"value": 85, "unit": "km/h"}
